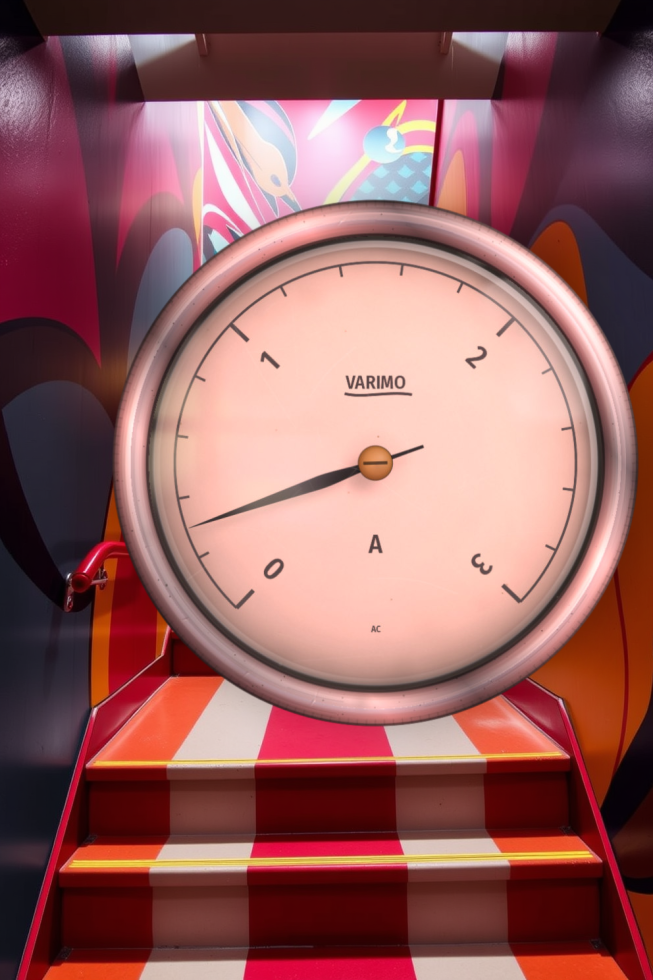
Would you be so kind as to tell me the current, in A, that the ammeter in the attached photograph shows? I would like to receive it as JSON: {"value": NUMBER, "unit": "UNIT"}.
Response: {"value": 0.3, "unit": "A"}
